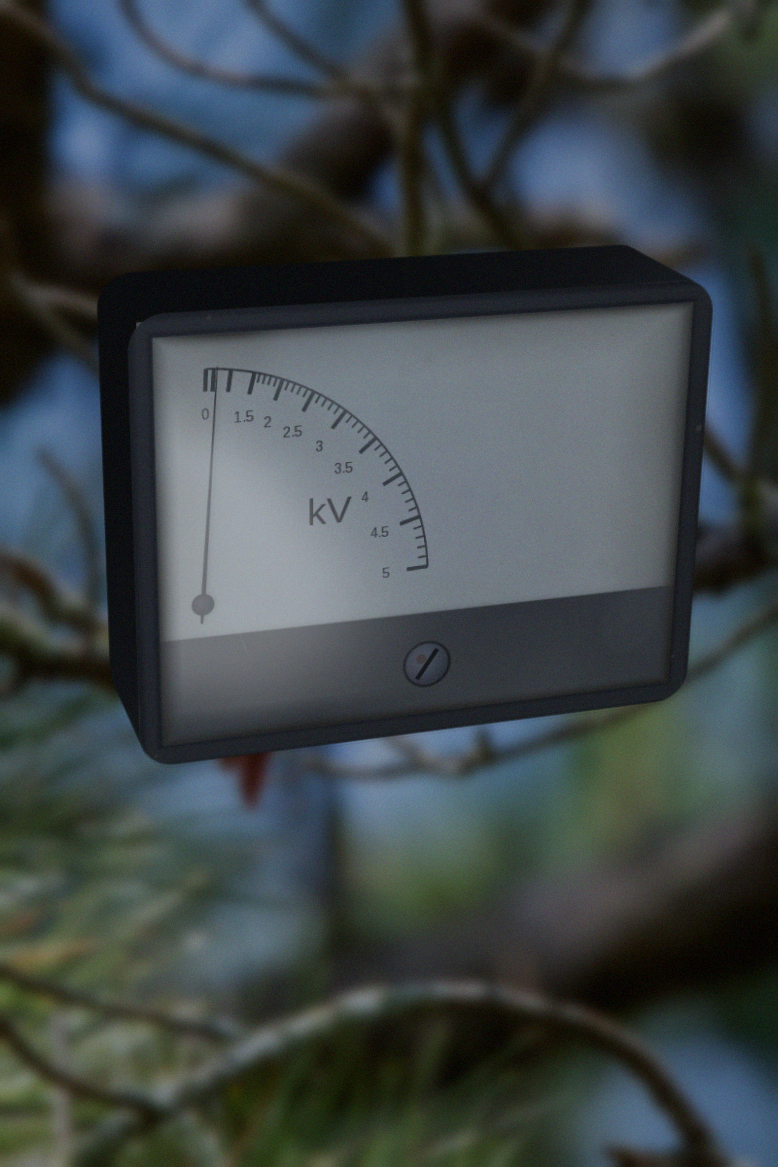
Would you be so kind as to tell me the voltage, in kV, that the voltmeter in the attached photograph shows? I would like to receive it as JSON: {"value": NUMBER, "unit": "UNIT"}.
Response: {"value": 0.5, "unit": "kV"}
